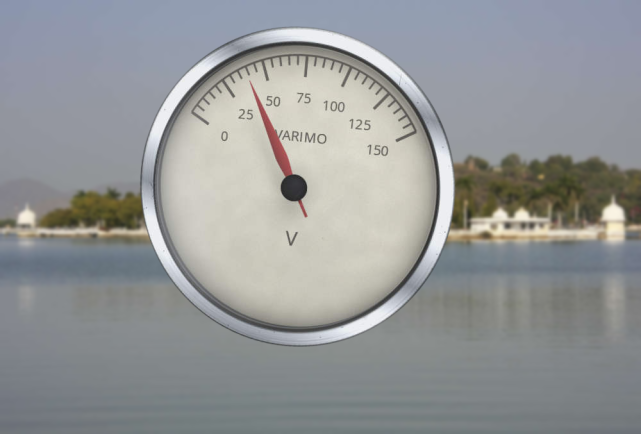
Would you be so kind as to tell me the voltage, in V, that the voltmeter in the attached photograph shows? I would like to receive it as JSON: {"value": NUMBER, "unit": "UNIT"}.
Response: {"value": 40, "unit": "V"}
